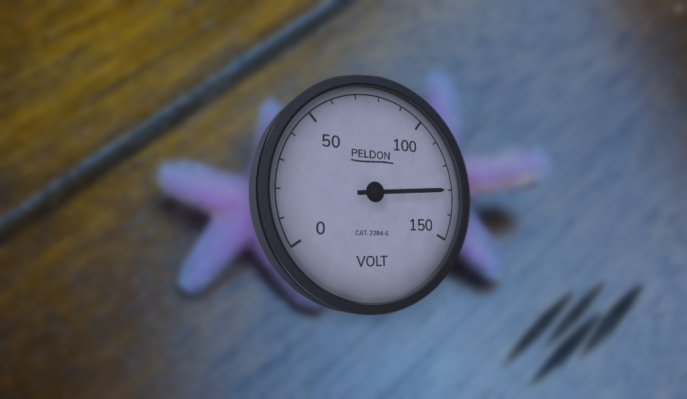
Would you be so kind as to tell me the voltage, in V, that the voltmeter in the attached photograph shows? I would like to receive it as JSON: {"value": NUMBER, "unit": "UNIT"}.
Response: {"value": 130, "unit": "V"}
